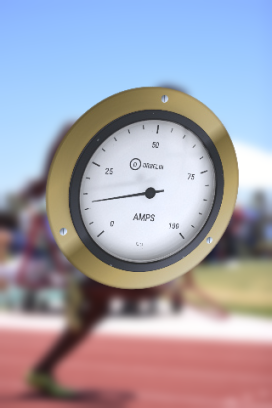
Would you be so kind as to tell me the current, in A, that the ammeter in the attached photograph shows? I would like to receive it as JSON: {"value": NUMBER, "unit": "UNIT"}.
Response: {"value": 12.5, "unit": "A"}
